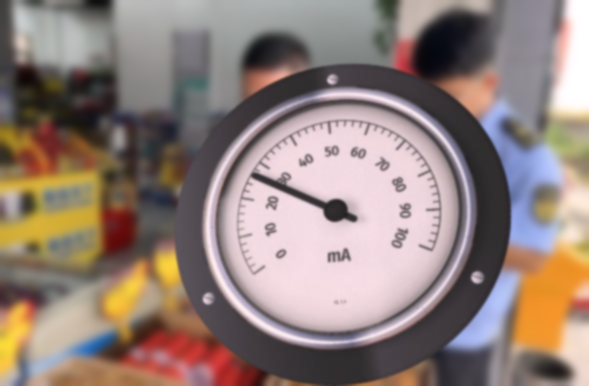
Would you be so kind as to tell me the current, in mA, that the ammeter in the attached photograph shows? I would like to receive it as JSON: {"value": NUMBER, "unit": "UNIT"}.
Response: {"value": 26, "unit": "mA"}
